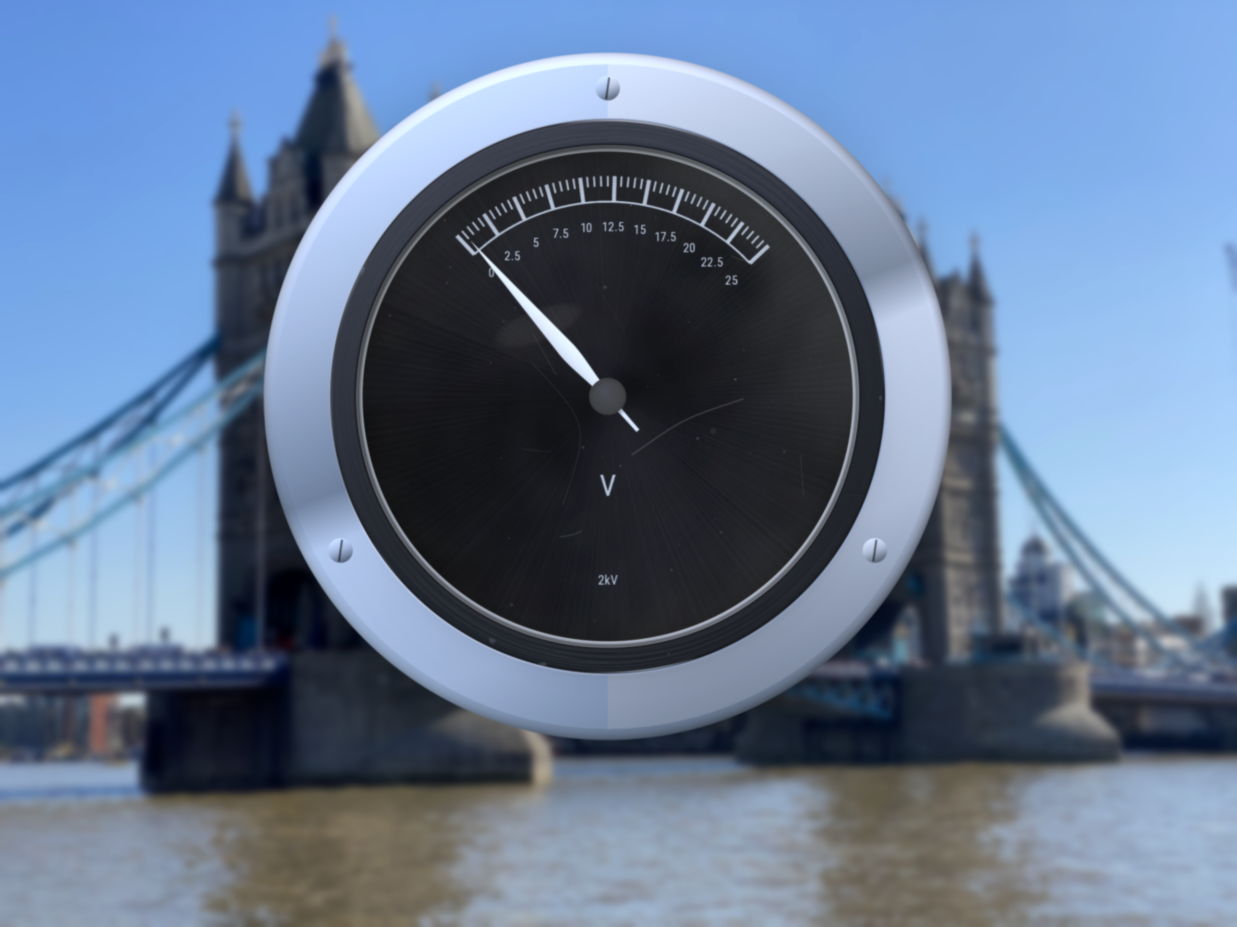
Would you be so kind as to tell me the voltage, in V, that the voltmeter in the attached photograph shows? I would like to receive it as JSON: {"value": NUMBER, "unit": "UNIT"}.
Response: {"value": 0.5, "unit": "V"}
